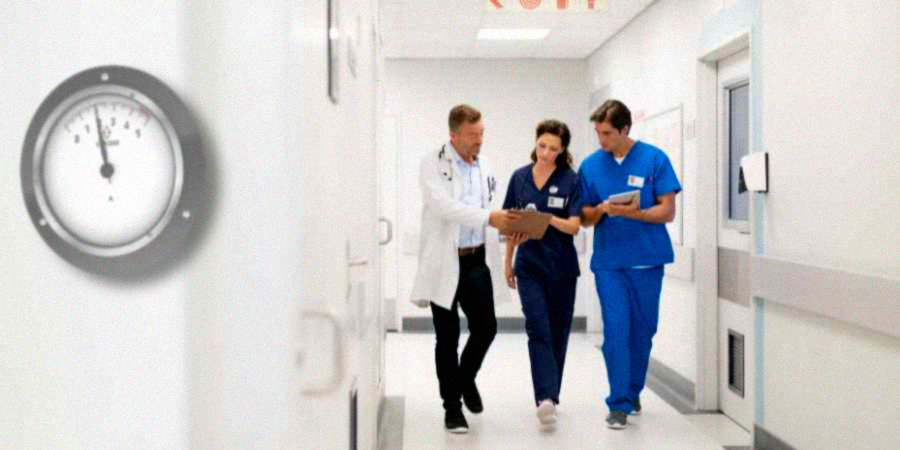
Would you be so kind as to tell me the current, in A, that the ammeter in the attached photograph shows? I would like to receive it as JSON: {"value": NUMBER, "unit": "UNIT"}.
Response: {"value": 2, "unit": "A"}
